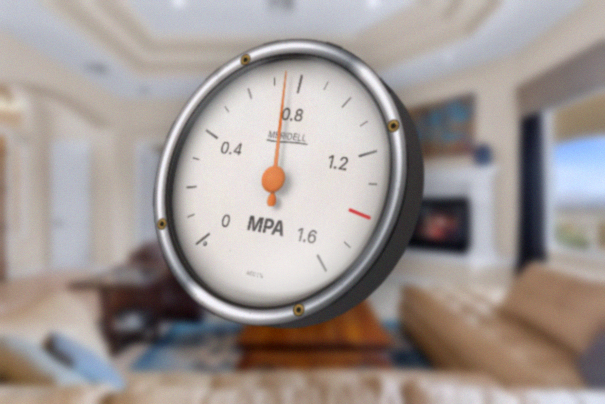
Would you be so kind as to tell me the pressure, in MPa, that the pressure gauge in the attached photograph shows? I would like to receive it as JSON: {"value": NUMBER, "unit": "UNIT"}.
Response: {"value": 0.75, "unit": "MPa"}
